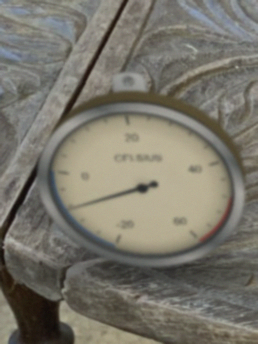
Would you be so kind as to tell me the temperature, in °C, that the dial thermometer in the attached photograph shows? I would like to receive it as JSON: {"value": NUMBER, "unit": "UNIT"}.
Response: {"value": -8, "unit": "°C"}
